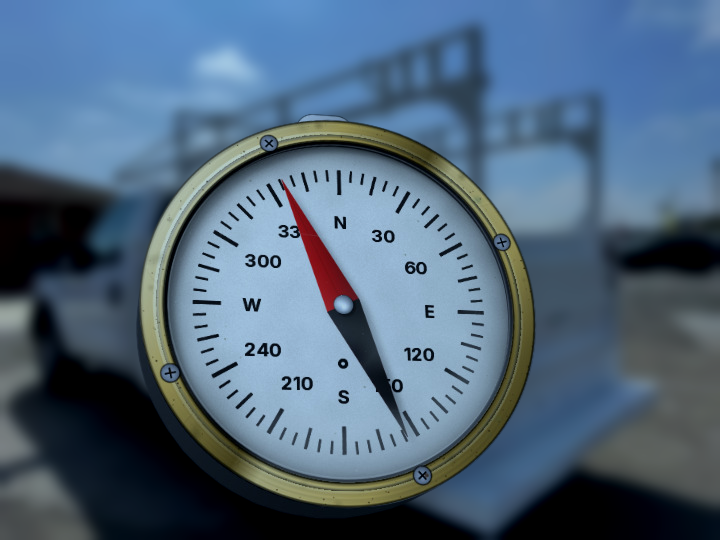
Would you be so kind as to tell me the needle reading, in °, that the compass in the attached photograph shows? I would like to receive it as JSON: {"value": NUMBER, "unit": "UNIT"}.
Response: {"value": 335, "unit": "°"}
